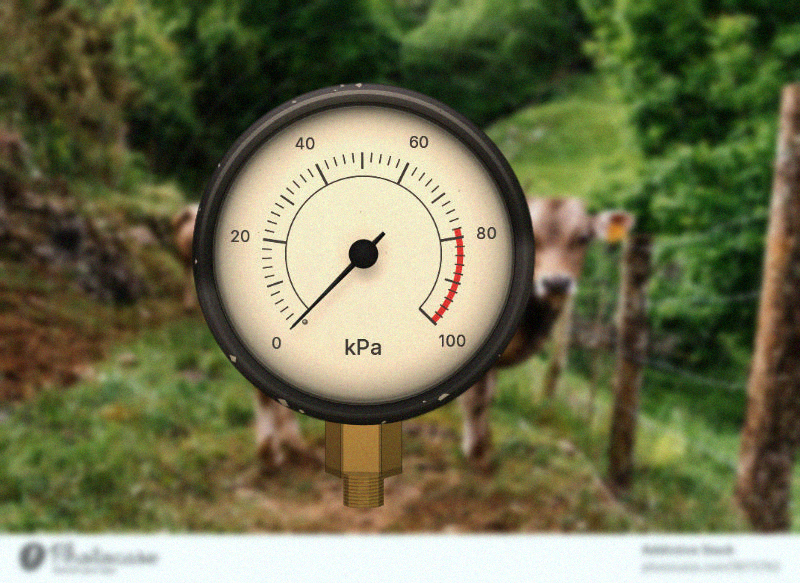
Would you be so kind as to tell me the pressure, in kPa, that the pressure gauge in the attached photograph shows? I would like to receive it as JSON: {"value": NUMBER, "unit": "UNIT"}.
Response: {"value": 0, "unit": "kPa"}
